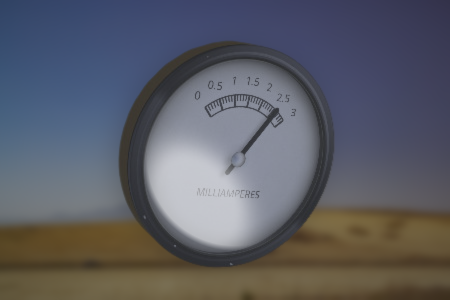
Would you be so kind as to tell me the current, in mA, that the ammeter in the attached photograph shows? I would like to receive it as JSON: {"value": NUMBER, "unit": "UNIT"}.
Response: {"value": 2.5, "unit": "mA"}
